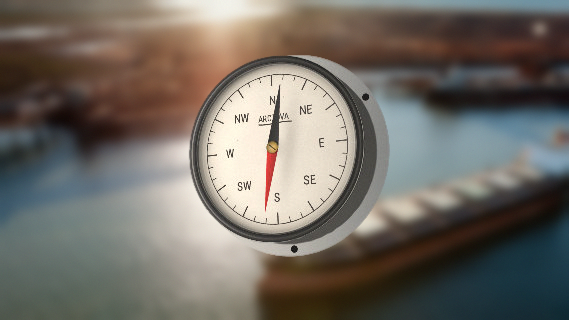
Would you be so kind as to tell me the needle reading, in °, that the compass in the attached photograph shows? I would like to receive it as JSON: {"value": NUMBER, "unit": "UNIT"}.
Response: {"value": 190, "unit": "°"}
